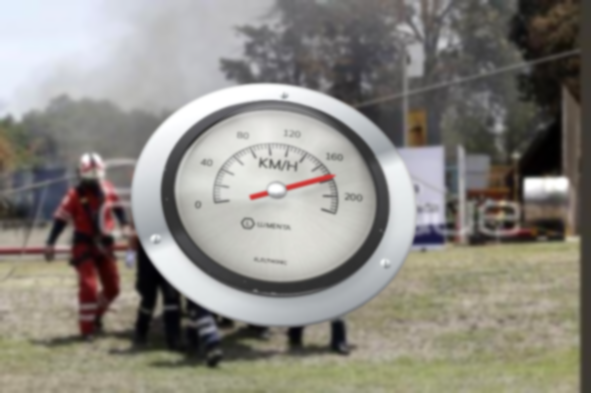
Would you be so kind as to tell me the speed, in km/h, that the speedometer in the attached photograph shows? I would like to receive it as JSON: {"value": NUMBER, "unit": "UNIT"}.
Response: {"value": 180, "unit": "km/h"}
